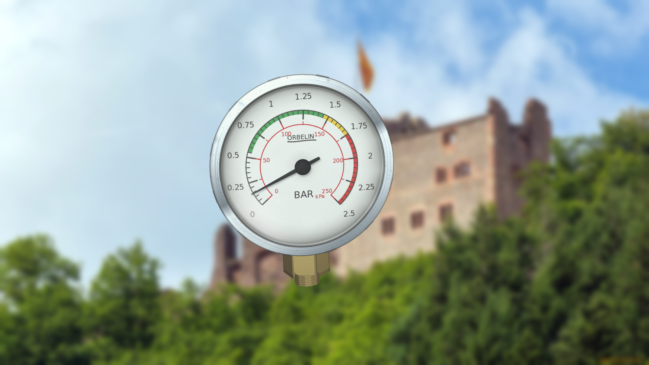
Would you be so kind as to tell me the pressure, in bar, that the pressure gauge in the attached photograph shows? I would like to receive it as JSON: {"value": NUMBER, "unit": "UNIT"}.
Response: {"value": 0.15, "unit": "bar"}
